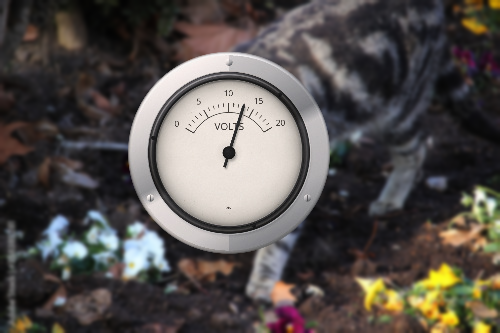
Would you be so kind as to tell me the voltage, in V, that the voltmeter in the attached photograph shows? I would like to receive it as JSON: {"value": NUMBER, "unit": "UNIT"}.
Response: {"value": 13, "unit": "V"}
